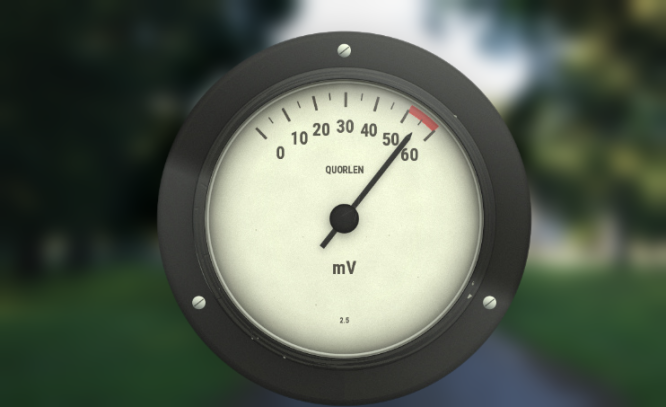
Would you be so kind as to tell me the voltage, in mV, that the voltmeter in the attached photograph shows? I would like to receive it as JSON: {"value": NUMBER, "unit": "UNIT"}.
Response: {"value": 55, "unit": "mV"}
